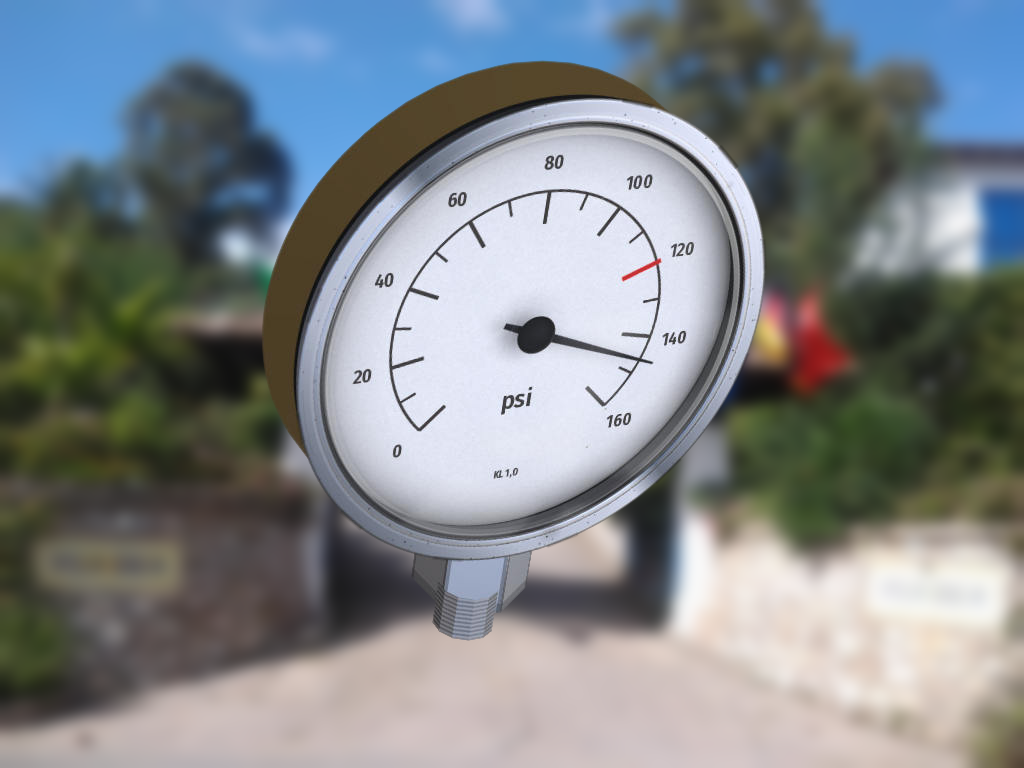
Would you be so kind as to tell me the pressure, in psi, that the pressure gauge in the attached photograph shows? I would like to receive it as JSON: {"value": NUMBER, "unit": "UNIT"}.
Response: {"value": 145, "unit": "psi"}
